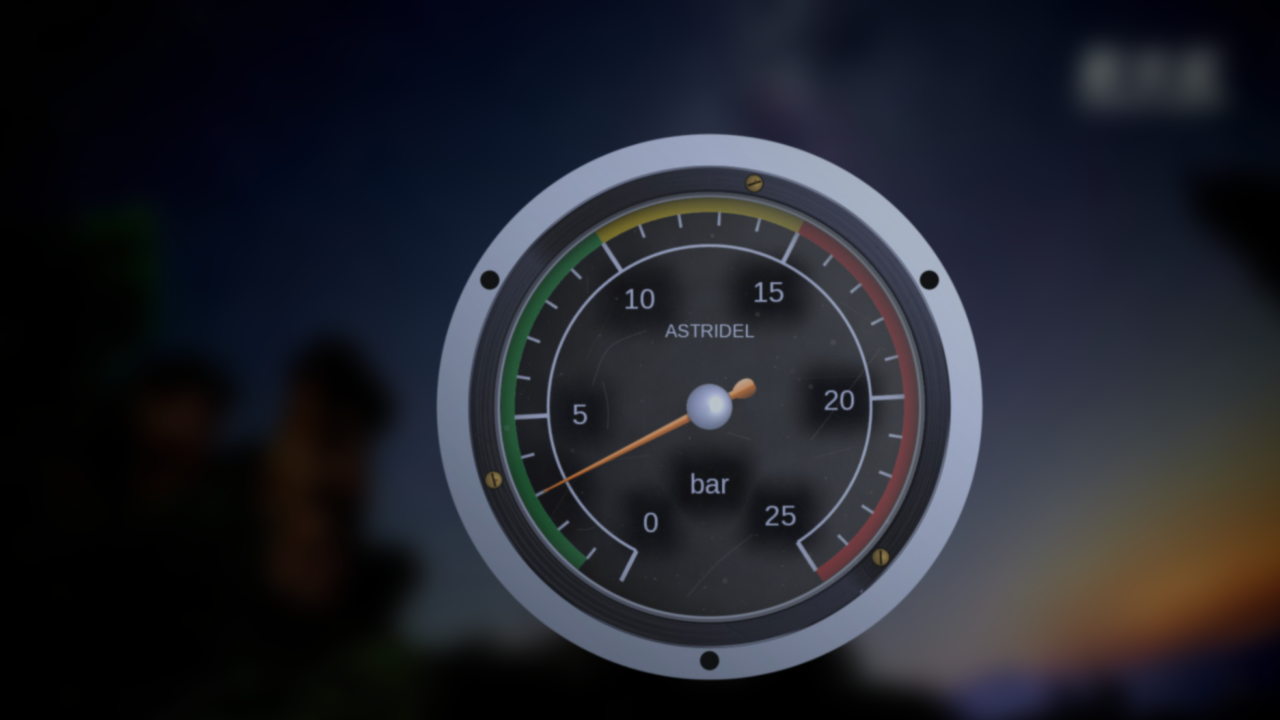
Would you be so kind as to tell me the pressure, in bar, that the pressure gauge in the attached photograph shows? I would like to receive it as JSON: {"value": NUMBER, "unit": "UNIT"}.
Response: {"value": 3, "unit": "bar"}
